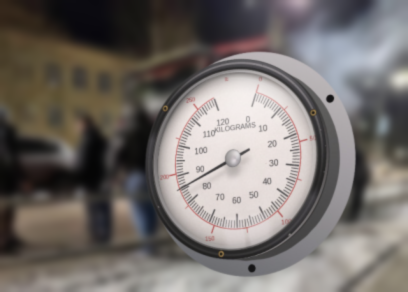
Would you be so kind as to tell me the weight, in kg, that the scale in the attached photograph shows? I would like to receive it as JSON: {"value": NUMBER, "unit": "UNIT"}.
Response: {"value": 85, "unit": "kg"}
